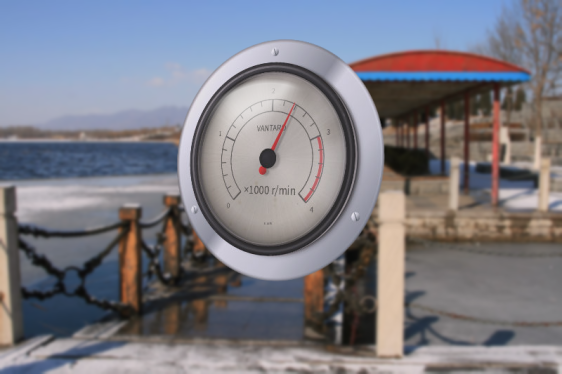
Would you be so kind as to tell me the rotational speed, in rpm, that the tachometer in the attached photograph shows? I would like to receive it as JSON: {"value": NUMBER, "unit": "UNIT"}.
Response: {"value": 2400, "unit": "rpm"}
